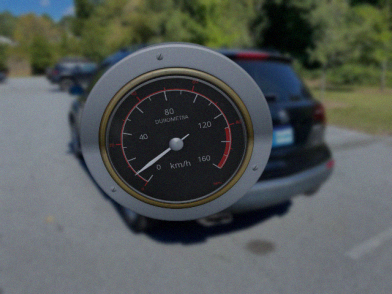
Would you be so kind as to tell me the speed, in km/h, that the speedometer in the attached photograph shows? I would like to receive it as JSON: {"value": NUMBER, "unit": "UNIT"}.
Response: {"value": 10, "unit": "km/h"}
